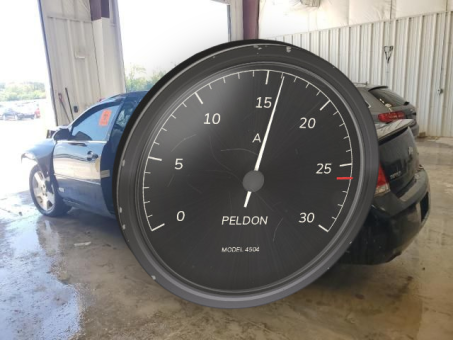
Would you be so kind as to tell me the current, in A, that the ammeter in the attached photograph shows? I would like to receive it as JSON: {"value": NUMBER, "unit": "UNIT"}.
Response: {"value": 16, "unit": "A"}
